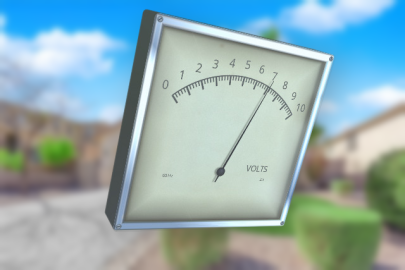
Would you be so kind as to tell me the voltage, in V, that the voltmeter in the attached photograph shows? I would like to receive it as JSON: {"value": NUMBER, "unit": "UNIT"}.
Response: {"value": 7, "unit": "V"}
